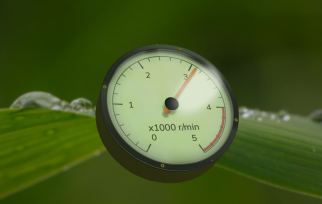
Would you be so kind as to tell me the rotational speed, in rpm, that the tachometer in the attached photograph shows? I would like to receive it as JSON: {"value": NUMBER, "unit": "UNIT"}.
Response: {"value": 3100, "unit": "rpm"}
